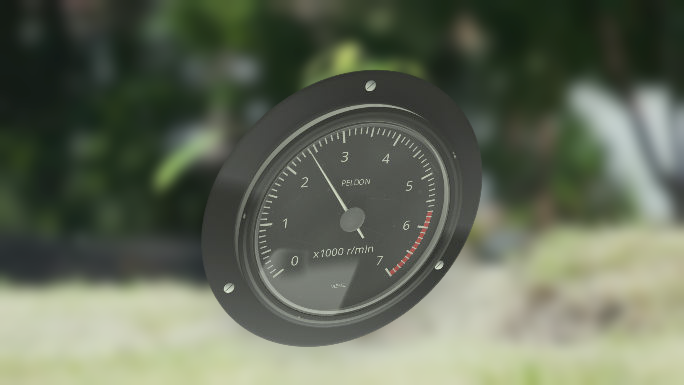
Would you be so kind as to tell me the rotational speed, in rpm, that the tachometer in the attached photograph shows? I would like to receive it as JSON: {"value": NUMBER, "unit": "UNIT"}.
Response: {"value": 2400, "unit": "rpm"}
